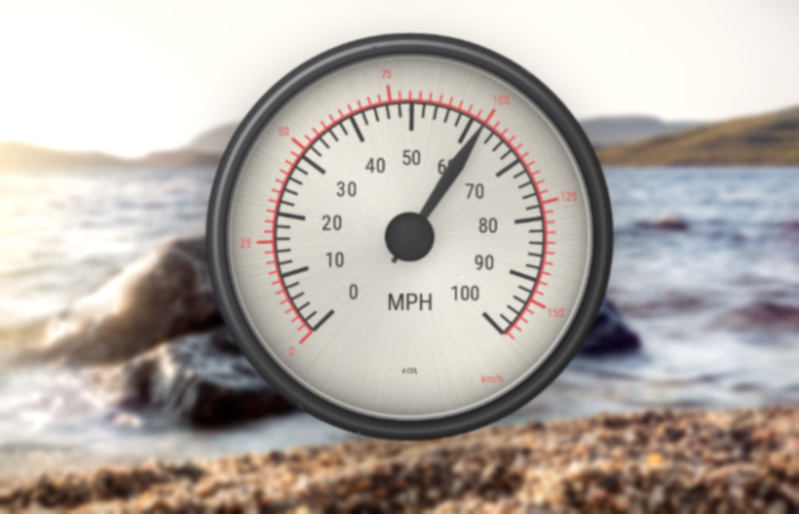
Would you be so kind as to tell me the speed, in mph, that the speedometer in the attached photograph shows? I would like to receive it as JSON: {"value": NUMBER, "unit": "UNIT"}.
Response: {"value": 62, "unit": "mph"}
